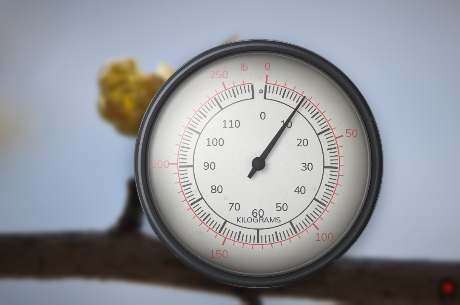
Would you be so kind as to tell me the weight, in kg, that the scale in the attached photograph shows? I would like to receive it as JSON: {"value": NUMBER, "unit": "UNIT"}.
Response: {"value": 10, "unit": "kg"}
